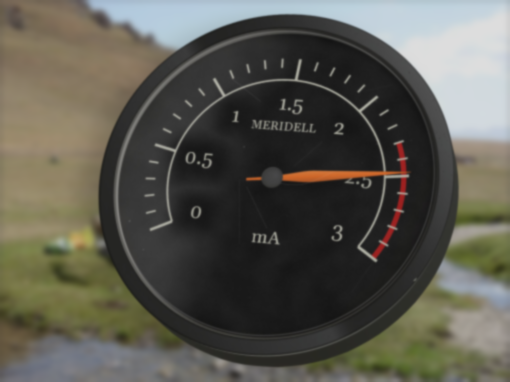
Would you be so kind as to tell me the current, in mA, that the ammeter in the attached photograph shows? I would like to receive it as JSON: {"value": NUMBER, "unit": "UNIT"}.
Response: {"value": 2.5, "unit": "mA"}
